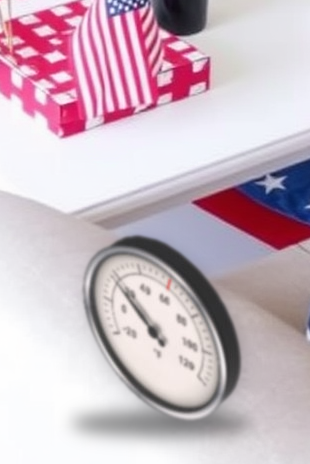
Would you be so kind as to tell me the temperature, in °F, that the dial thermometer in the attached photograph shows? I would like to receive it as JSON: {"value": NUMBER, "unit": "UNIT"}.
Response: {"value": 20, "unit": "°F"}
